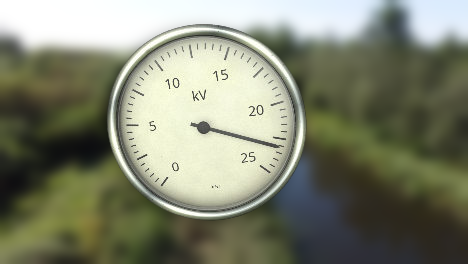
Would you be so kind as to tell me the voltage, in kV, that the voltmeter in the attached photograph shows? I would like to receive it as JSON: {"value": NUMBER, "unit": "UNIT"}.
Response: {"value": 23, "unit": "kV"}
